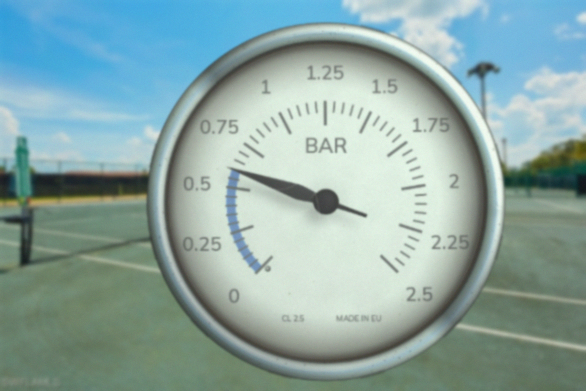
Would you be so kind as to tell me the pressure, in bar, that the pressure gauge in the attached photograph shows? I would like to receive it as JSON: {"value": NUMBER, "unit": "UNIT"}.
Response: {"value": 0.6, "unit": "bar"}
